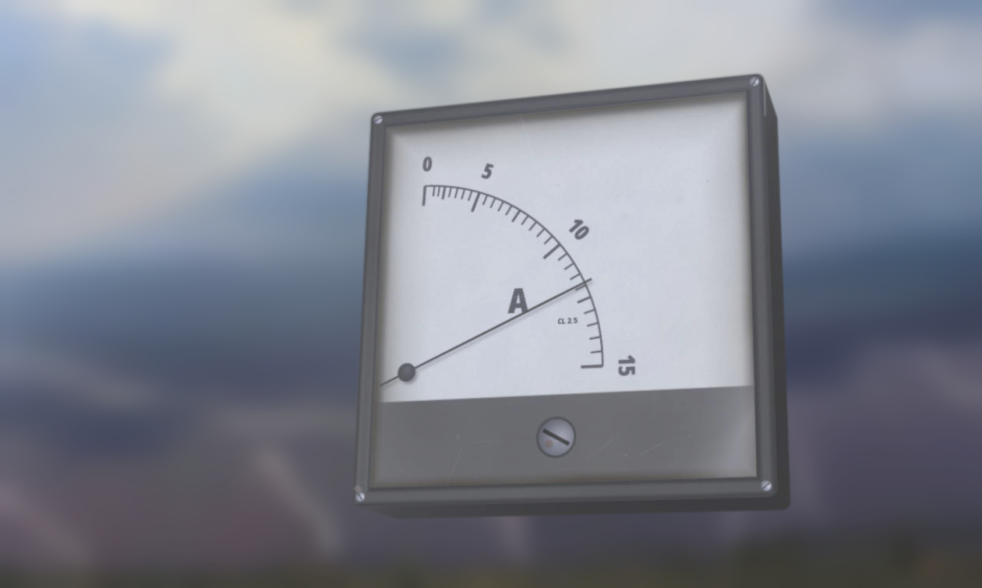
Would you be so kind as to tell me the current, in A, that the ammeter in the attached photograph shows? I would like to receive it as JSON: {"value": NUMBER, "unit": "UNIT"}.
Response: {"value": 12, "unit": "A"}
